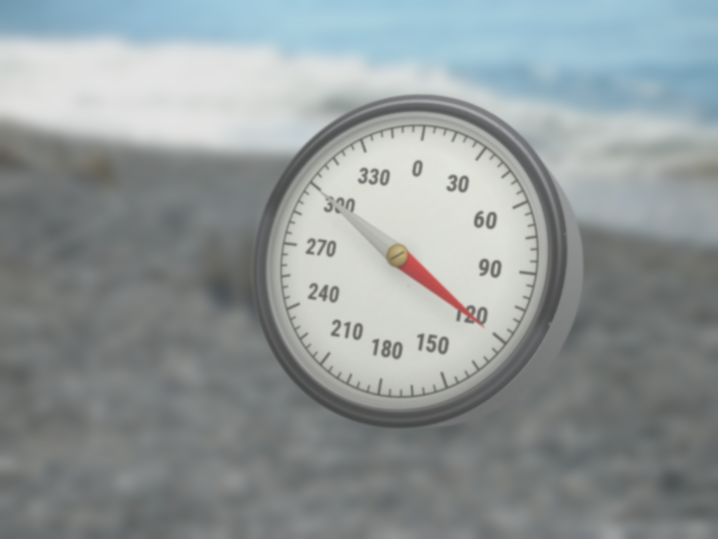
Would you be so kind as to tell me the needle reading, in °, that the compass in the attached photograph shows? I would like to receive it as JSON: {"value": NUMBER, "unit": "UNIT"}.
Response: {"value": 120, "unit": "°"}
